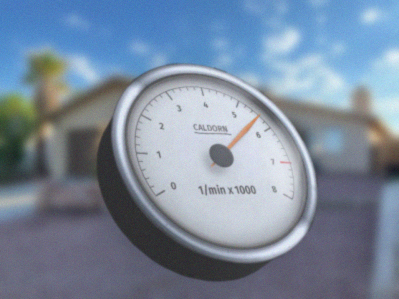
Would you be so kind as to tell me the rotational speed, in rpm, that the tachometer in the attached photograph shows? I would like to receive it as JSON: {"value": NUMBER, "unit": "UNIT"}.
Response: {"value": 5600, "unit": "rpm"}
